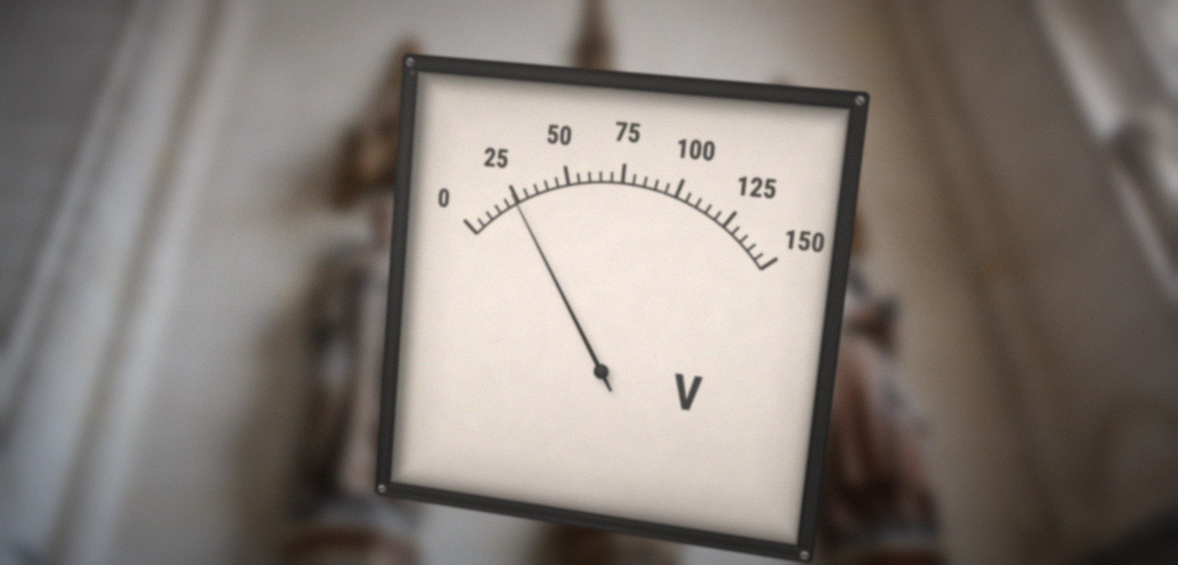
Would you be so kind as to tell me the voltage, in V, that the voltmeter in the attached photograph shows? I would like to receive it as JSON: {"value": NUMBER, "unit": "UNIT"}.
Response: {"value": 25, "unit": "V"}
